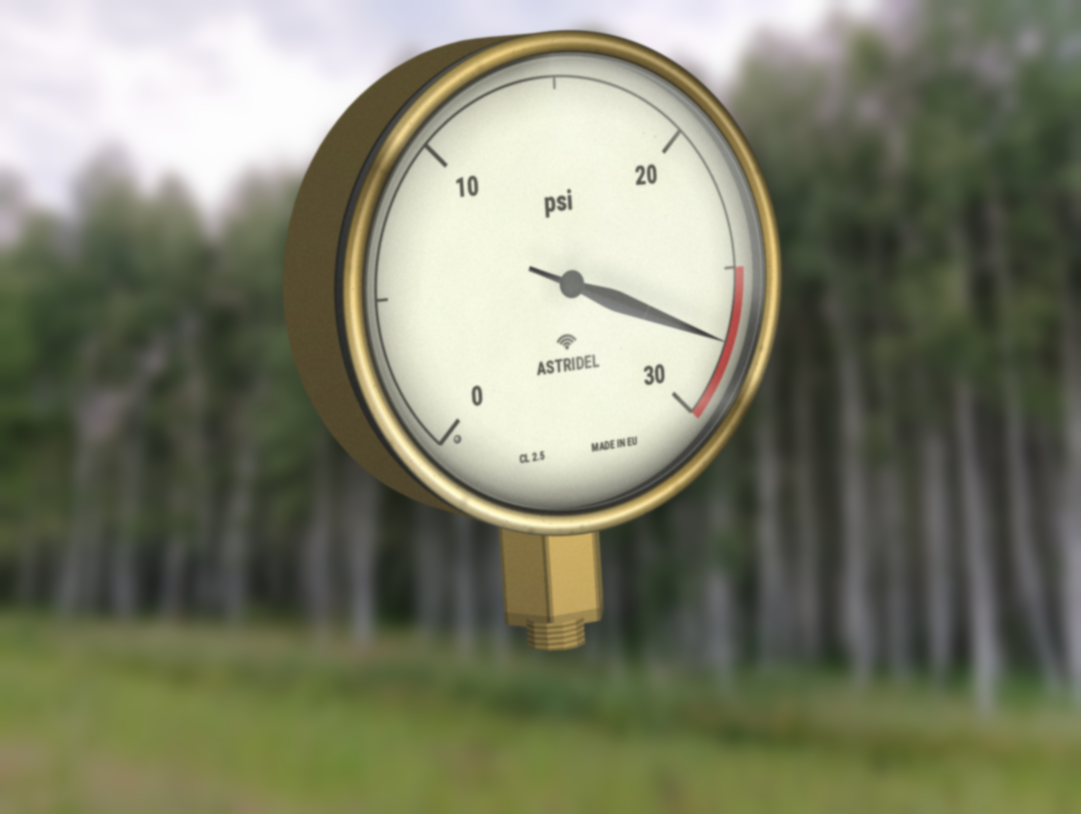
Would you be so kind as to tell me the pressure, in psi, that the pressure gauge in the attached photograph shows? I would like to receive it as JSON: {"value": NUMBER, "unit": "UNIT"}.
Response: {"value": 27.5, "unit": "psi"}
